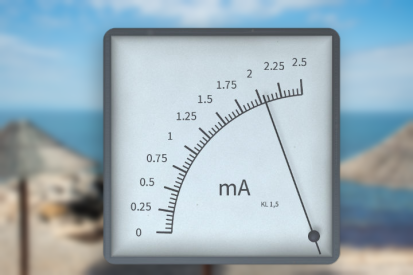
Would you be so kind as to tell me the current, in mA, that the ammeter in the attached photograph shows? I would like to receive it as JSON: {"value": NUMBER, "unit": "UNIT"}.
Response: {"value": 2.05, "unit": "mA"}
